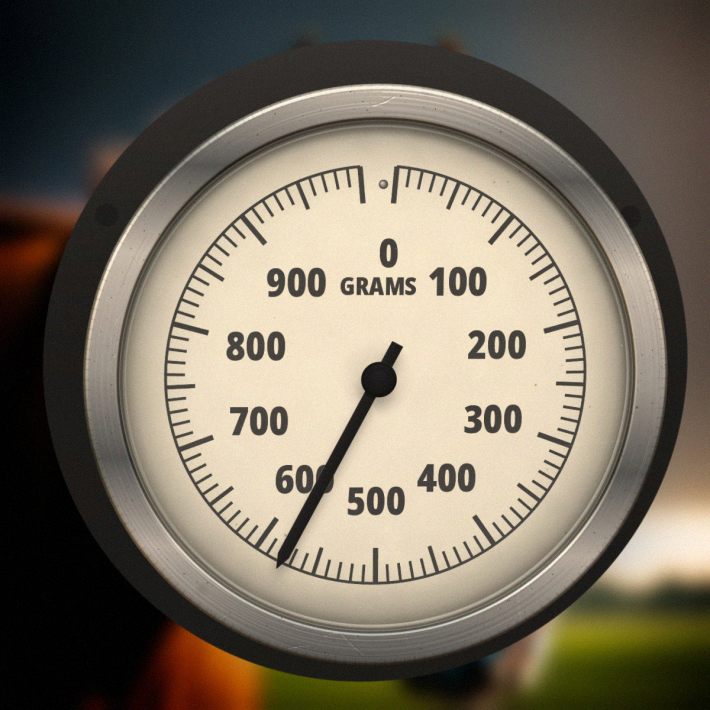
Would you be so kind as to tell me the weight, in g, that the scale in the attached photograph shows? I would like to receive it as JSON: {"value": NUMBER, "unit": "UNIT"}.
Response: {"value": 580, "unit": "g"}
